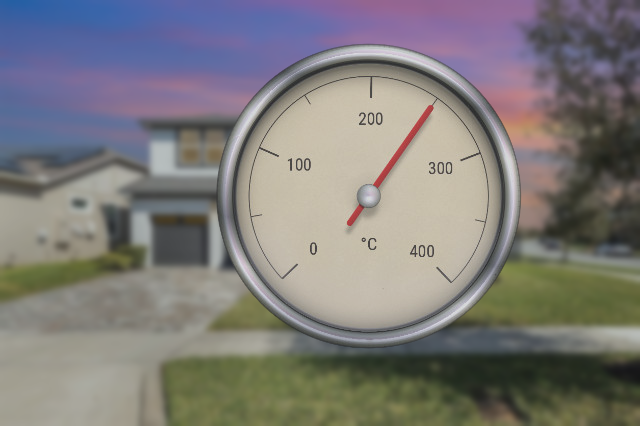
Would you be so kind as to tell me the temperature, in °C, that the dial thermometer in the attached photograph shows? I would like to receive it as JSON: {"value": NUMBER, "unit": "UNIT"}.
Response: {"value": 250, "unit": "°C"}
